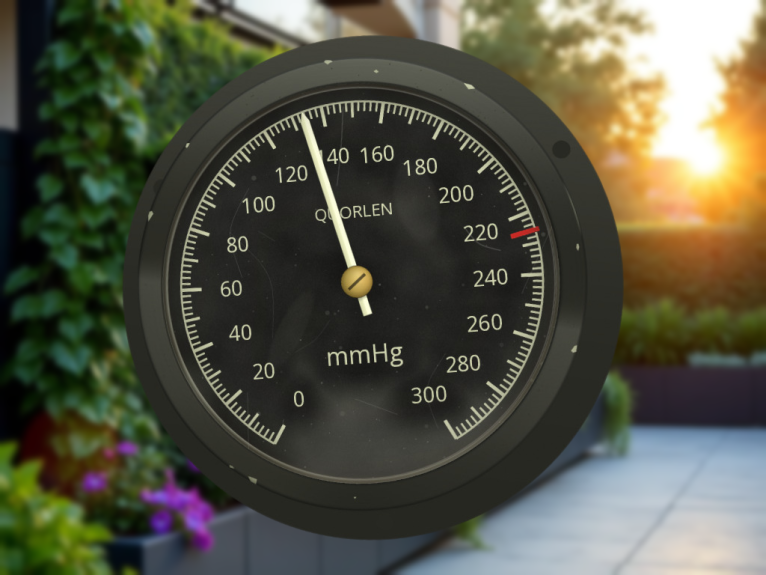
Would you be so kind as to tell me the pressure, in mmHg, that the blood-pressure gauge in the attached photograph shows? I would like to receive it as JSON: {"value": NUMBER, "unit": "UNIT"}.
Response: {"value": 134, "unit": "mmHg"}
